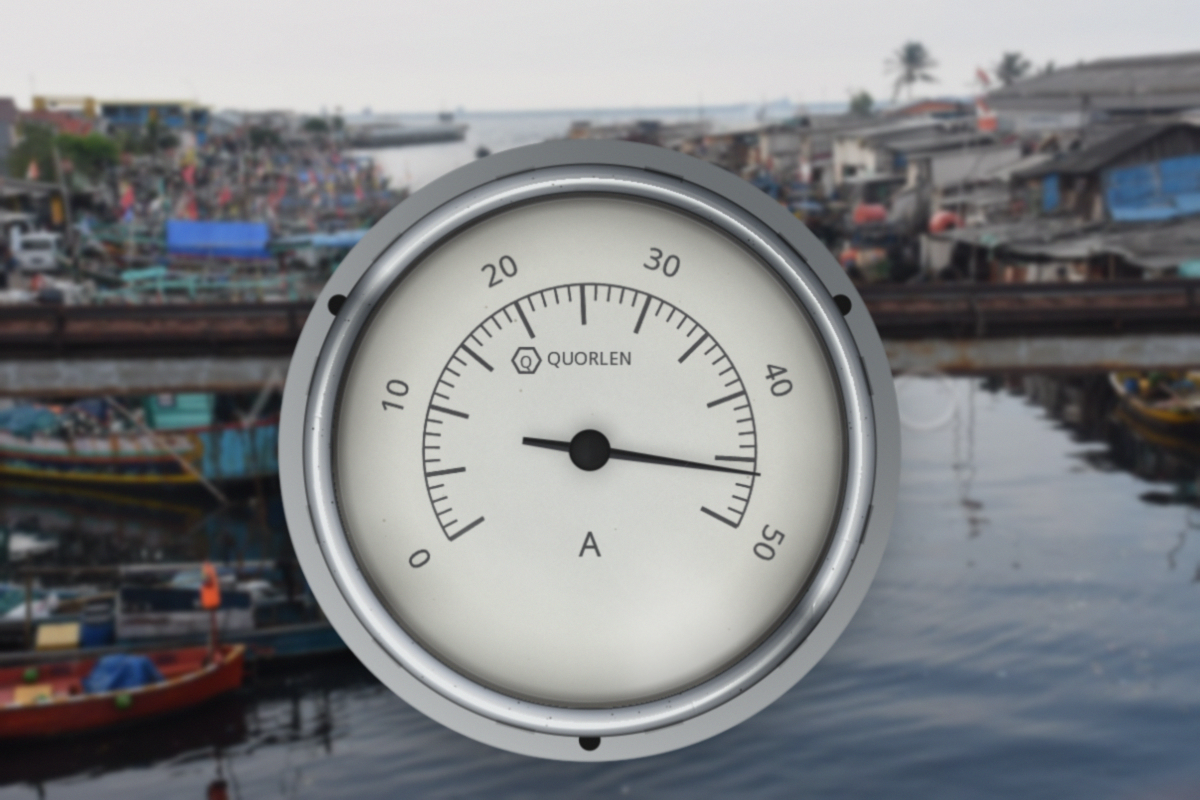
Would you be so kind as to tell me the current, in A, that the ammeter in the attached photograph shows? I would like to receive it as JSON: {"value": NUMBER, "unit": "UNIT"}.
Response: {"value": 46, "unit": "A"}
